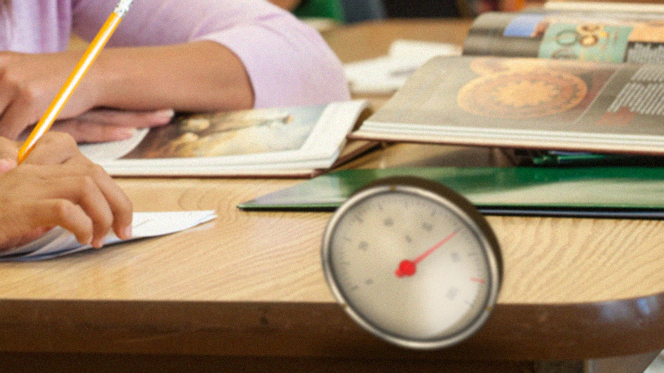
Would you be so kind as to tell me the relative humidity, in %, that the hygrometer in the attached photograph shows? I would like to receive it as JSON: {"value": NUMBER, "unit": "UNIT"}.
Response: {"value": 70, "unit": "%"}
